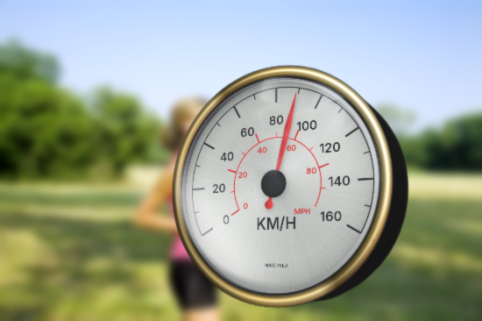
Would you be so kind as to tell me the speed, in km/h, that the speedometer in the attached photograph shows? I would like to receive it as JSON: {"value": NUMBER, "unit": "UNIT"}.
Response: {"value": 90, "unit": "km/h"}
